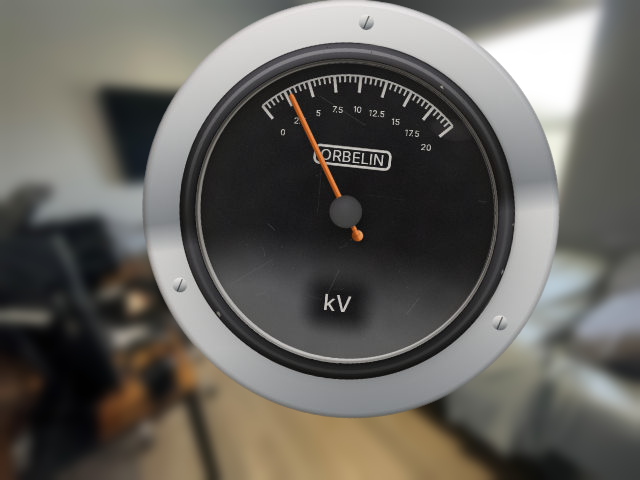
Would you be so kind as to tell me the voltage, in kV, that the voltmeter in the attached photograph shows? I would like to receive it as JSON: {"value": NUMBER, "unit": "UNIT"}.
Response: {"value": 3, "unit": "kV"}
